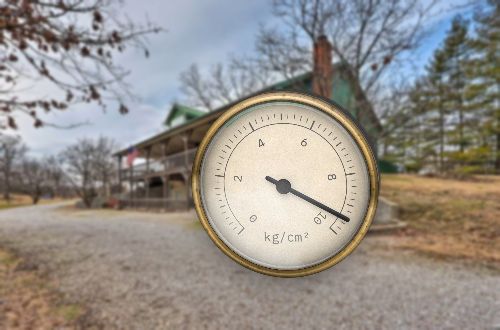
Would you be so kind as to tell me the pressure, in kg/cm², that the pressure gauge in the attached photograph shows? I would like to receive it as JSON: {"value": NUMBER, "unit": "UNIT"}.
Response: {"value": 9.4, "unit": "kg/cm²"}
